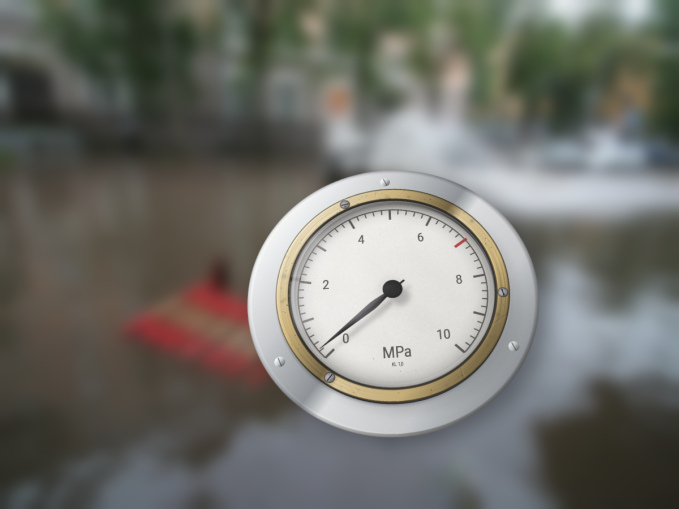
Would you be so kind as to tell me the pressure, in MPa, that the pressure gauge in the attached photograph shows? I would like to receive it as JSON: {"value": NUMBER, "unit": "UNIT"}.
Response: {"value": 0.2, "unit": "MPa"}
